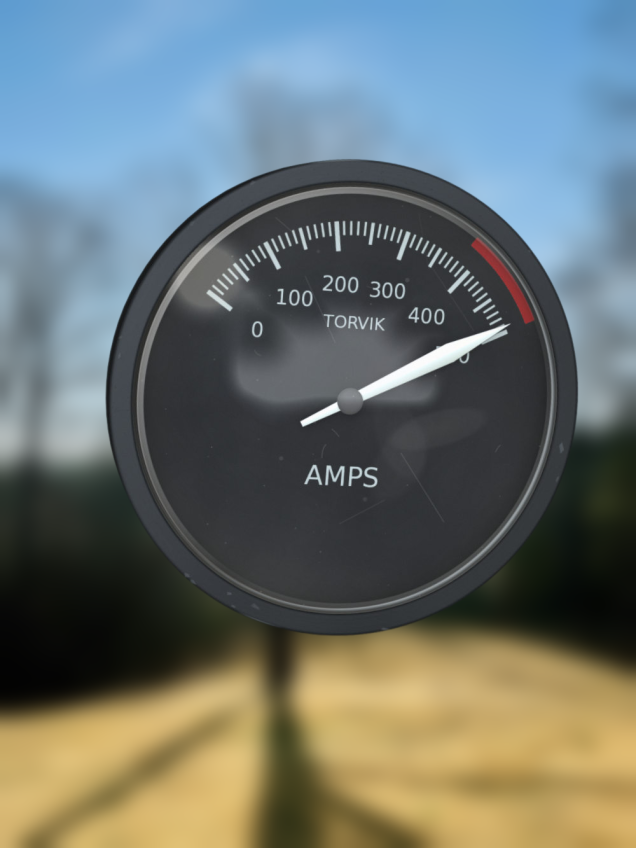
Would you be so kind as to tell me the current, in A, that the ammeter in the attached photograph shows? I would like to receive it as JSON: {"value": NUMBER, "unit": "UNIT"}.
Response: {"value": 490, "unit": "A"}
